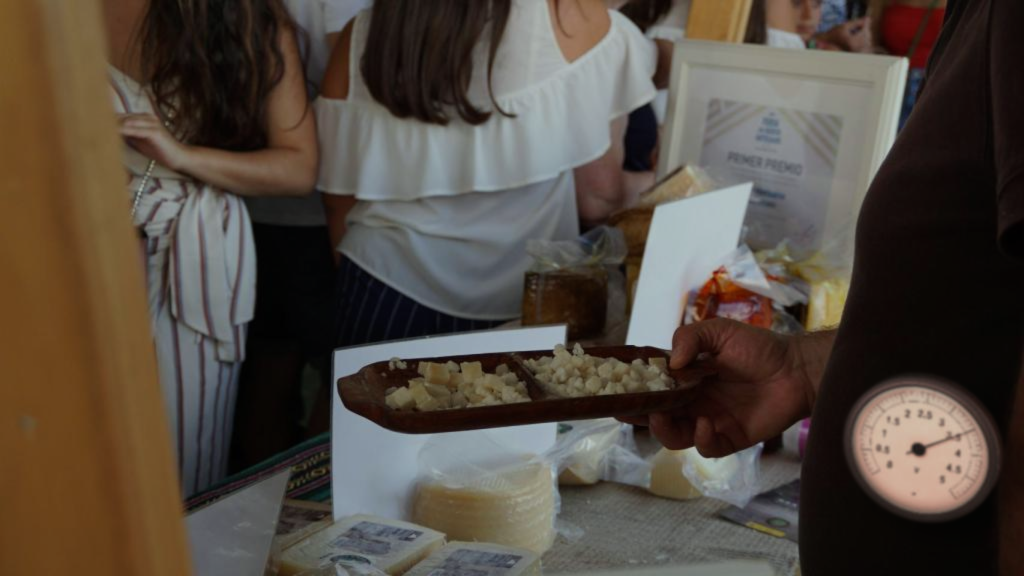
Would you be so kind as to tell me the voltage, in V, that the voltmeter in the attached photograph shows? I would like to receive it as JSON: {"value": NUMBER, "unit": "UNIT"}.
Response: {"value": 3.5, "unit": "V"}
